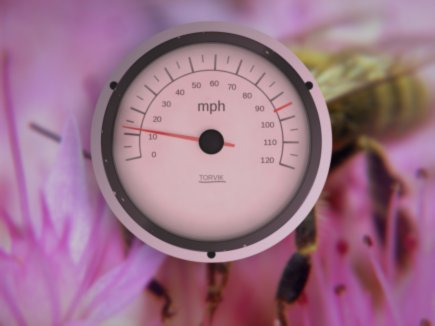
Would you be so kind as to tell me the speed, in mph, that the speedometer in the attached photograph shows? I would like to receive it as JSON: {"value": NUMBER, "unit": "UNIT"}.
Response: {"value": 12.5, "unit": "mph"}
